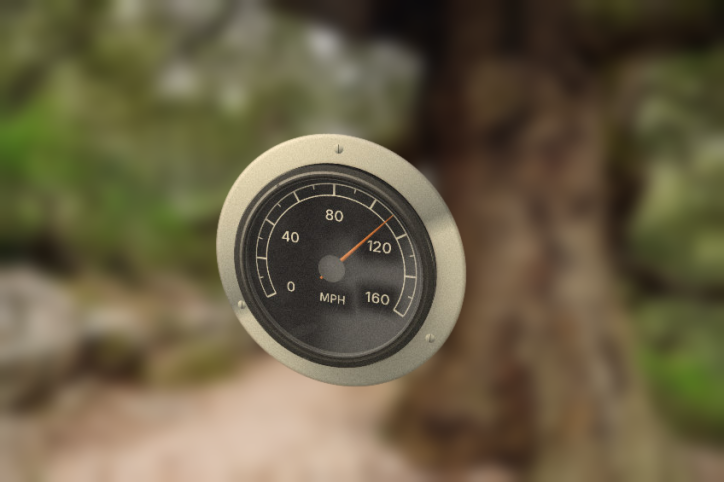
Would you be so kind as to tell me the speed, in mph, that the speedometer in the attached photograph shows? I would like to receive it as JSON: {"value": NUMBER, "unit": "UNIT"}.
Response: {"value": 110, "unit": "mph"}
